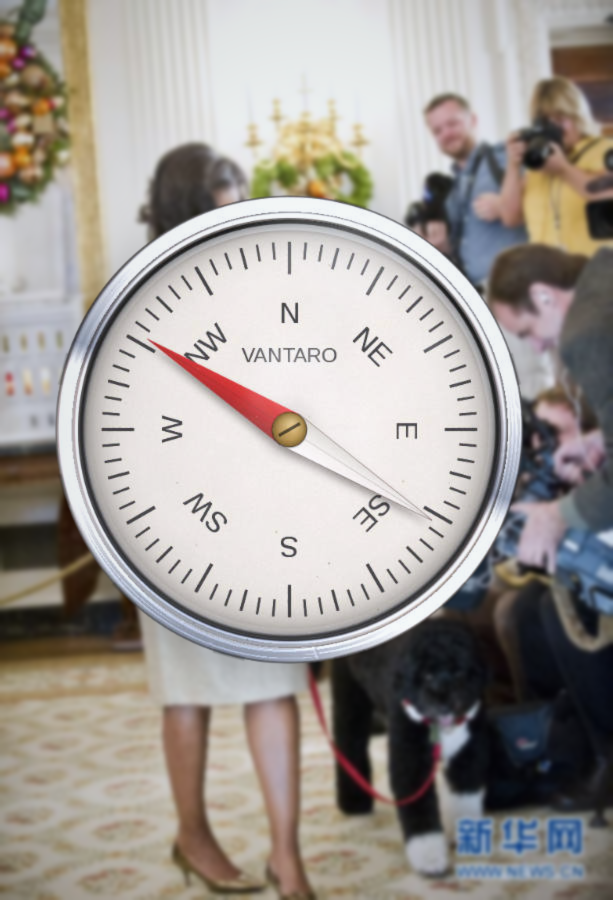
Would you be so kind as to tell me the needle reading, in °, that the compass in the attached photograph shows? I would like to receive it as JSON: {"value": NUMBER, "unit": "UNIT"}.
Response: {"value": 302.5, "unit": "°"}
